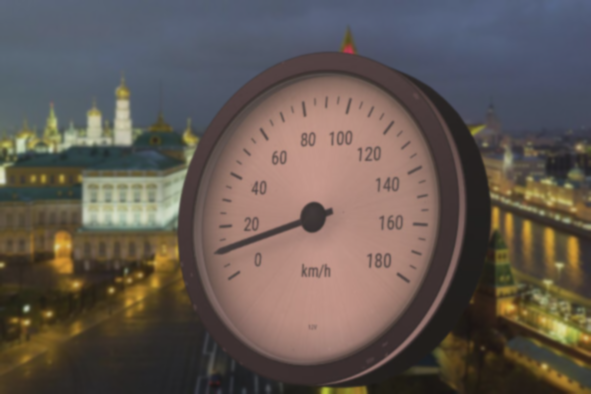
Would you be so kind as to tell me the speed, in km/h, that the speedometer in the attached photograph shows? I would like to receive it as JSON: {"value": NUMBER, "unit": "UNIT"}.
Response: {"value": 10, "unit": "km/h"}
